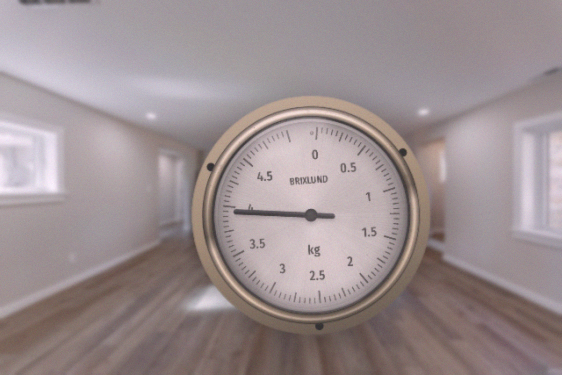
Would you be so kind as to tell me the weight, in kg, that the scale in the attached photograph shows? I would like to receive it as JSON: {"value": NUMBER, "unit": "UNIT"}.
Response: {"value": 3.95, "unit": "kg"}
